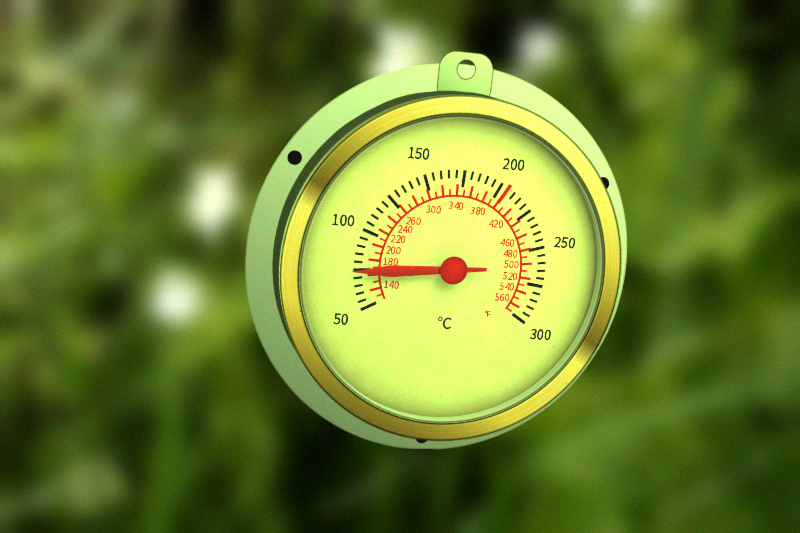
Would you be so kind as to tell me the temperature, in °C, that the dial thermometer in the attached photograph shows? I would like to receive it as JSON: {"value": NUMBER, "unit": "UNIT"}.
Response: {"value": 75, "unit": "°C"}
